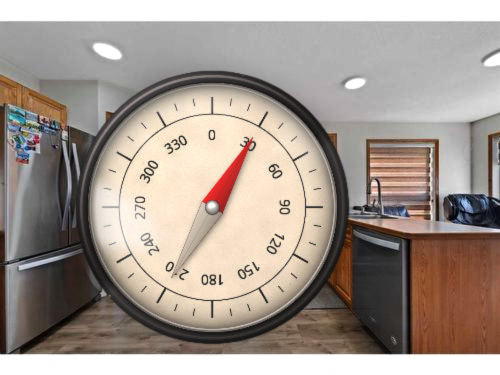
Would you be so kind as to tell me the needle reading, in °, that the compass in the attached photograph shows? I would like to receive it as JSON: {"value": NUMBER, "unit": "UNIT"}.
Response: {"value": 30, "unit": "°"}
